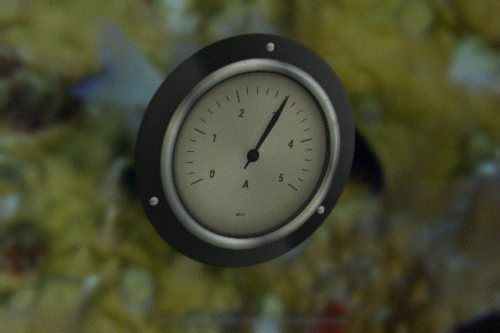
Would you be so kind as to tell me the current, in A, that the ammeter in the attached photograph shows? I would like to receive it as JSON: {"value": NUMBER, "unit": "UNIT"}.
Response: {"value": 3, "unit": "A"}
